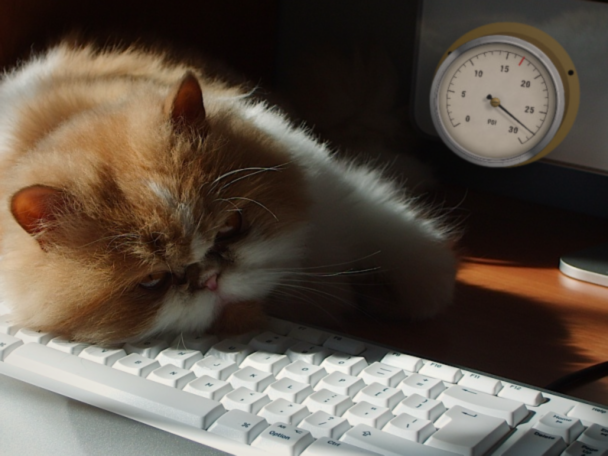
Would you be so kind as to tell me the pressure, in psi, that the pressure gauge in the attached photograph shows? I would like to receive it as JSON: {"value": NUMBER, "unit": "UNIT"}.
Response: {"value": 28, "unit": "psi"}
